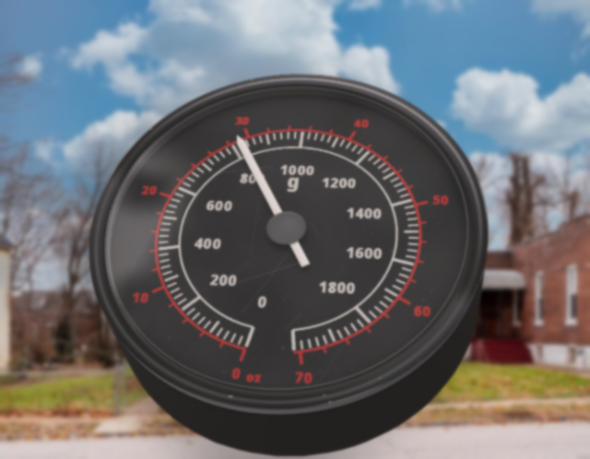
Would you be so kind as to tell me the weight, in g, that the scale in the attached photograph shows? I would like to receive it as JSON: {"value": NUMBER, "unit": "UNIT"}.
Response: {"value": 820, "unit": "g"}
